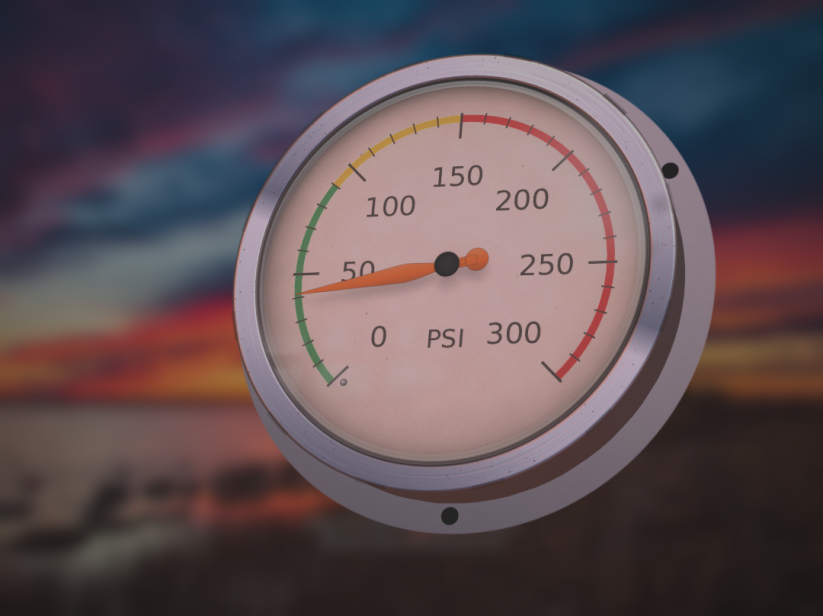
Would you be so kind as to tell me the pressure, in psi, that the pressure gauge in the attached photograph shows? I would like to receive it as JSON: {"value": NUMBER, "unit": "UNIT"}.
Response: {"value": 40, "unit": "psi"}
